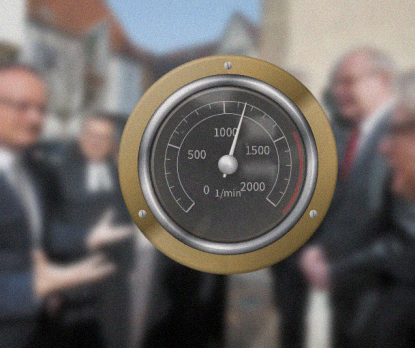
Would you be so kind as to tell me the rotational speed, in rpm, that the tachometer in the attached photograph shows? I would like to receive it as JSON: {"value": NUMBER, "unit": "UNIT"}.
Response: {"value": 1150, "unit": "rpm"}
